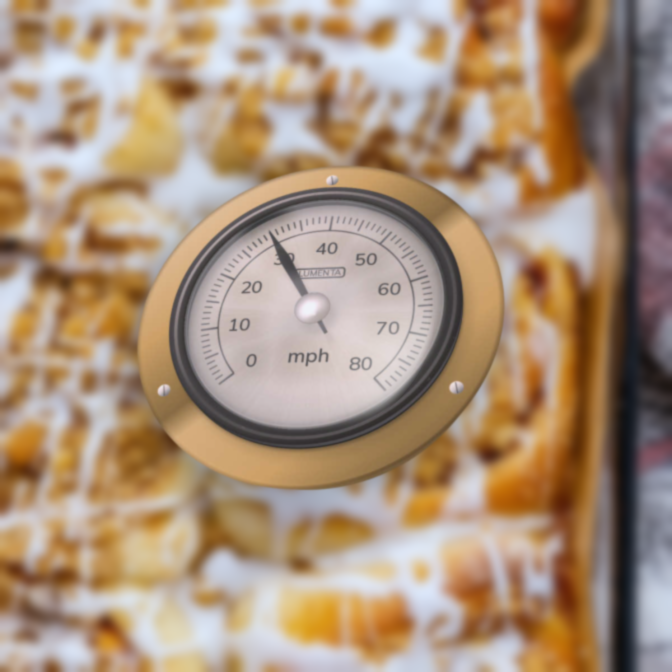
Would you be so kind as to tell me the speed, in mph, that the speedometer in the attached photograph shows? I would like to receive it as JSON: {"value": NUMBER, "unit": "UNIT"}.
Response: {"value": 30, "unit": "mph"}
